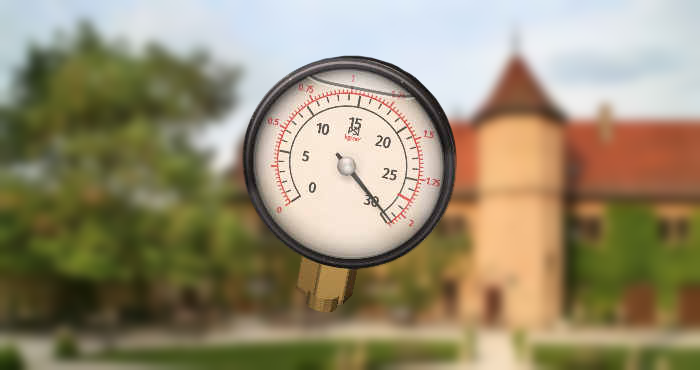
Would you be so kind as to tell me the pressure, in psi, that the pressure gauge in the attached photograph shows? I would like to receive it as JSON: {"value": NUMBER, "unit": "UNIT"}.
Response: {"value": 29.5, "unit": "psi"}
